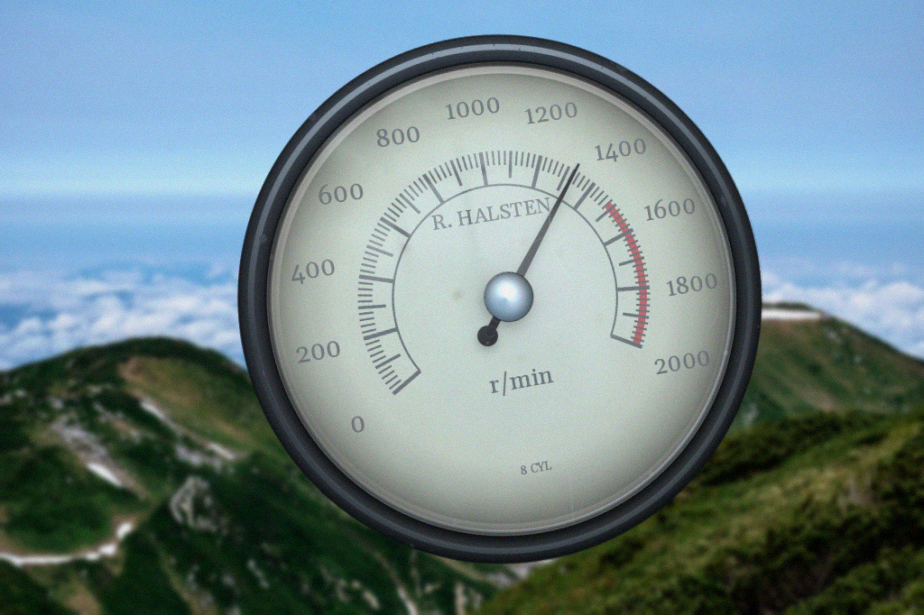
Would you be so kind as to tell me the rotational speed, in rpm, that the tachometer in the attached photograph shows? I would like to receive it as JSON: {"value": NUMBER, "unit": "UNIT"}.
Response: {"value": 1320, "unit": "rpm"}
